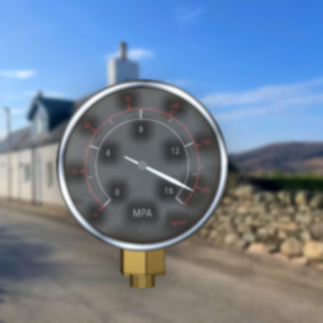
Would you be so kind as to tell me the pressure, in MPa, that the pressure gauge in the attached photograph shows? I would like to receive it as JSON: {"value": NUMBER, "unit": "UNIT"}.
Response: {"value": 15, "unit": "MPa"}
